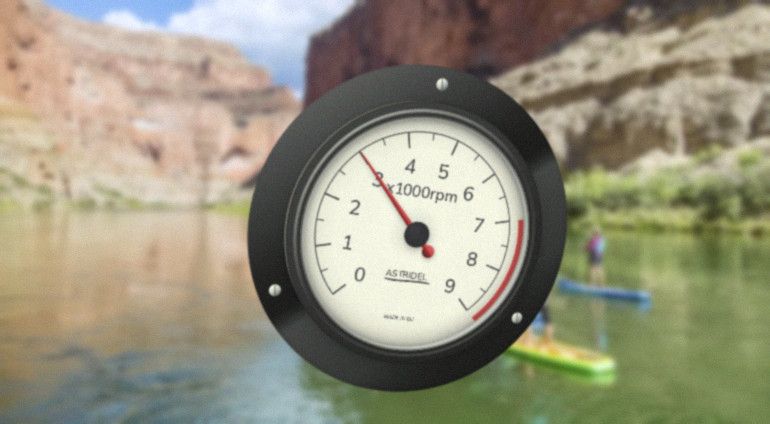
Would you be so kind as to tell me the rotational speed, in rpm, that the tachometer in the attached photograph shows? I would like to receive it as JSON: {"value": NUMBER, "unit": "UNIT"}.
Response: {"value": 3000, "unit": "rpm"}
